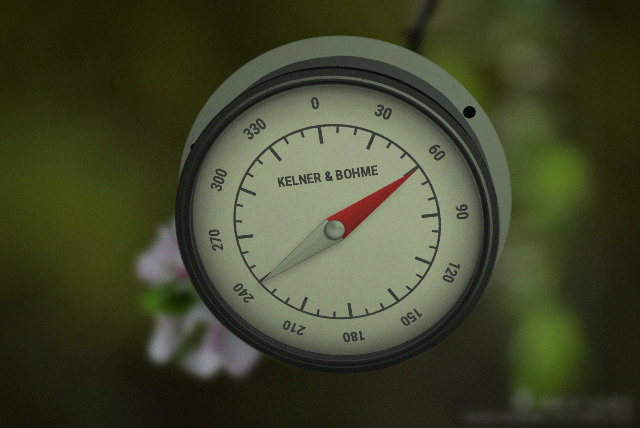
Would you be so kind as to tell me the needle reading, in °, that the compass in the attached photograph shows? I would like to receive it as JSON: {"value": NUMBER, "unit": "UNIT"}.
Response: {"value": 60, "unit": "°"}
